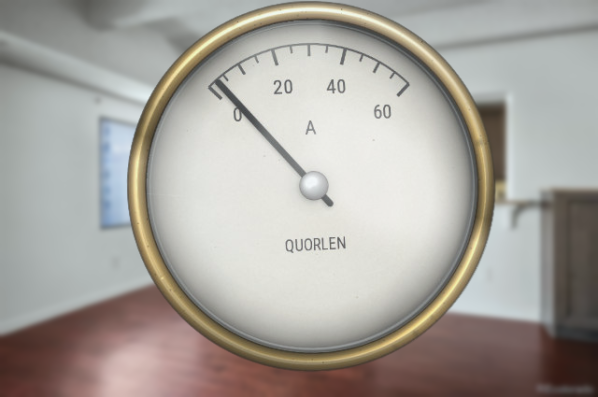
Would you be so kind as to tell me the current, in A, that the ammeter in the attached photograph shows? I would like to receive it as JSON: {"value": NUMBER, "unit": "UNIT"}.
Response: {"value": 2.5, "unit": "A"}
